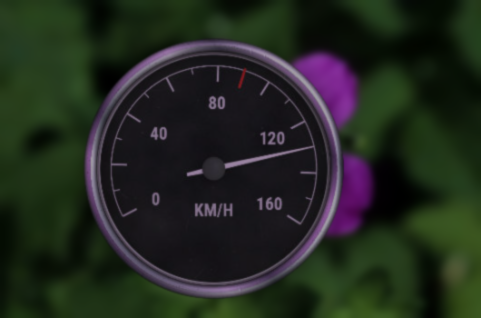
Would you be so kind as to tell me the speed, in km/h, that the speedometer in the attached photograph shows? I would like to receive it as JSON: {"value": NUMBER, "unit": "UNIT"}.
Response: {"value": 130, "unit": "km/h"}
